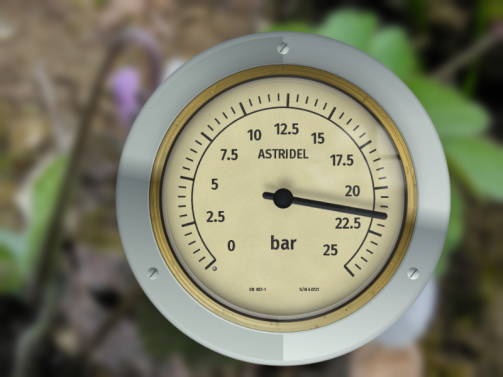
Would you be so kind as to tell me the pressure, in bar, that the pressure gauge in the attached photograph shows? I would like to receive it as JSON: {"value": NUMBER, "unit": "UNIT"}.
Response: {"value": 21.5, "unit": "bar"}
